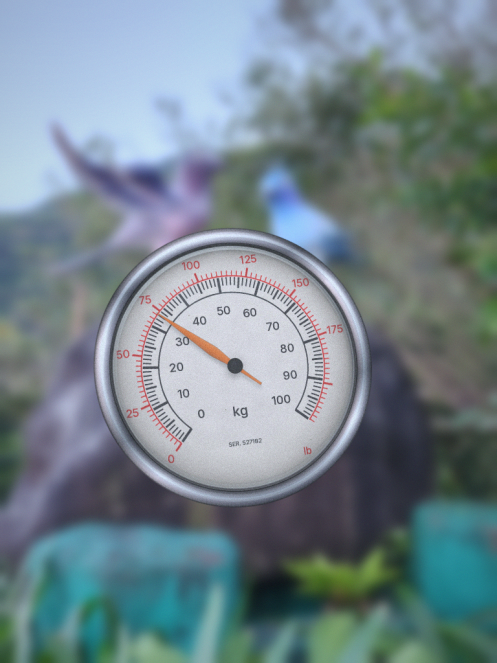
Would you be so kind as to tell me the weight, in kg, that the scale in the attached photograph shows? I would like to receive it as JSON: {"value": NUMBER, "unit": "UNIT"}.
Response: {"value": 33, "unit": "kg"}
